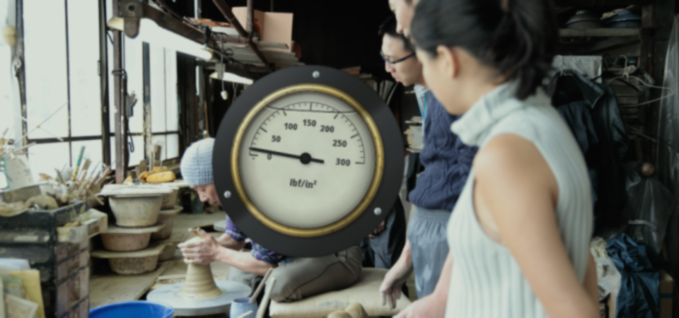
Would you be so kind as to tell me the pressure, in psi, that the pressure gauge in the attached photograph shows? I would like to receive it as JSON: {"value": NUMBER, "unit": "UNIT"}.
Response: {"value": 10, "unit": "psi"}
